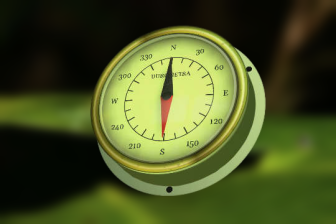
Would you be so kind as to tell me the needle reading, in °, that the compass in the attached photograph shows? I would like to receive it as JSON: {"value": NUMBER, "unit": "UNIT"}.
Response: {"value": 180, "unit": "°"}
